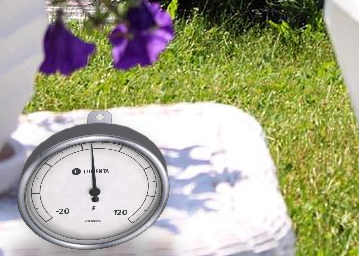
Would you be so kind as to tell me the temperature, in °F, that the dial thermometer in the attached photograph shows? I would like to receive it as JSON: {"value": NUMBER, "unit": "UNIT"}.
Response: {"value": 45, "unit": "°F"}
